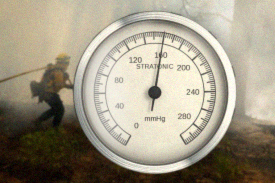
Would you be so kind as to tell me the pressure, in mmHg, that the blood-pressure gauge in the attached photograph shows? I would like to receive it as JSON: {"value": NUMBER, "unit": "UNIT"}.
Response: {"value": 160, "unit": "mmHg"}
